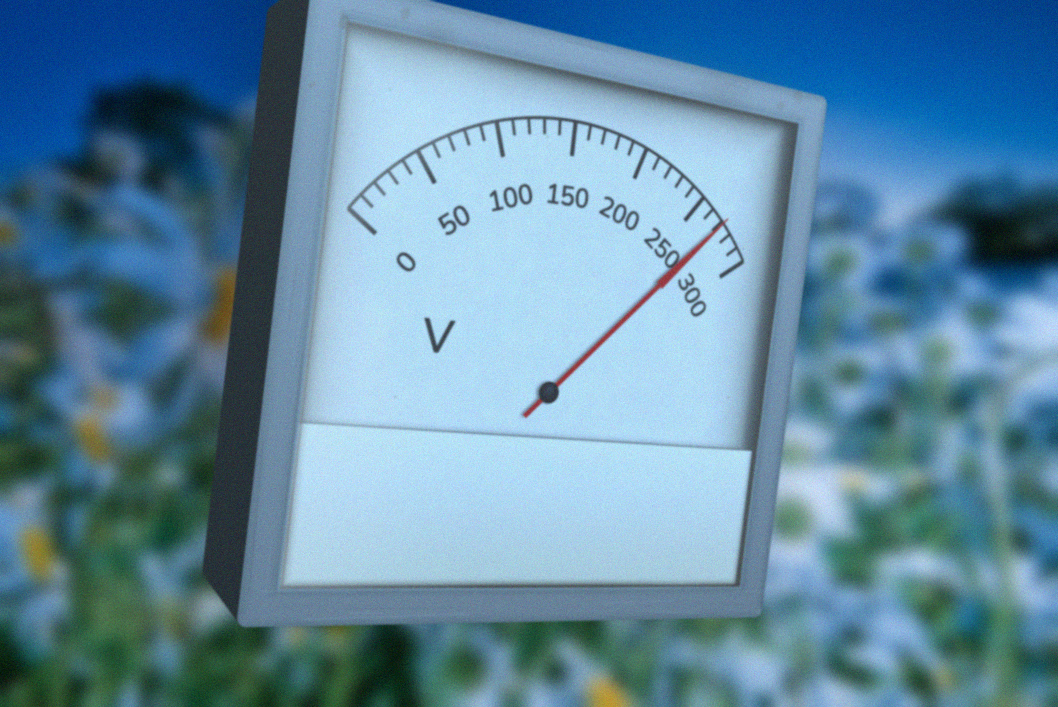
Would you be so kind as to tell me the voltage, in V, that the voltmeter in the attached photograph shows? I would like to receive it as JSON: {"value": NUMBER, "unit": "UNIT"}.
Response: {"value": 270, "unit": "V"}
